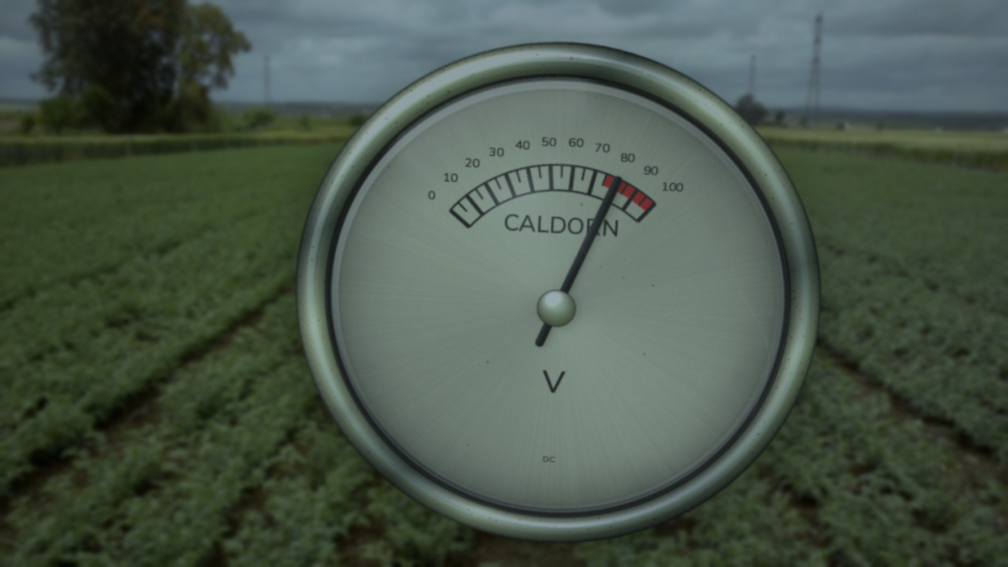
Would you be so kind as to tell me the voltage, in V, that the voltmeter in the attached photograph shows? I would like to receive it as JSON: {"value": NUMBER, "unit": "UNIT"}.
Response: {"value": 80, "unit": "V"}
